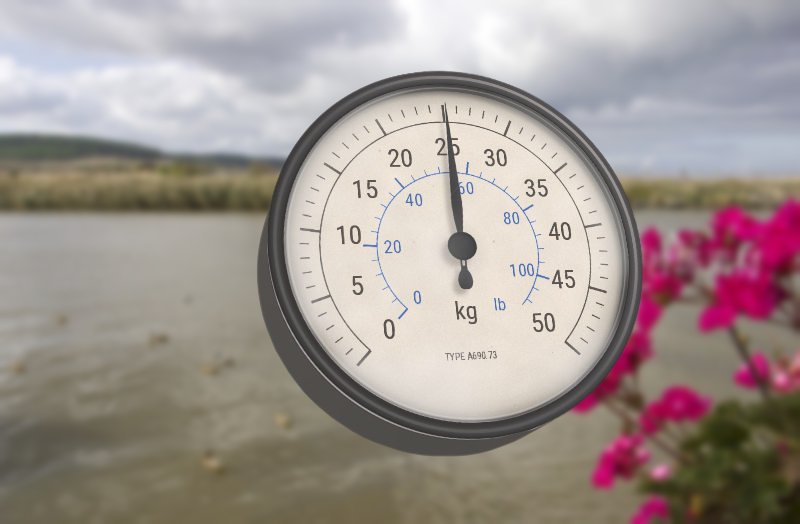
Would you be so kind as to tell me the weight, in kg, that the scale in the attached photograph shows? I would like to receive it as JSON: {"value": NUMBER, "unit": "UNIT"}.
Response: {"value": 25, "unit": "kg"}
